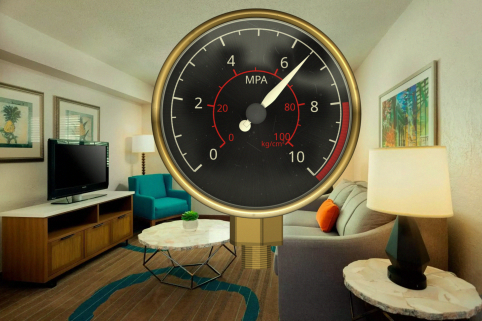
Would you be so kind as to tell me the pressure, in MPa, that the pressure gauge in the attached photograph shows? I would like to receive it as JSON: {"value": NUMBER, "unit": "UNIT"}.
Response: {"value": 6.5, "unit": "MPa"}
